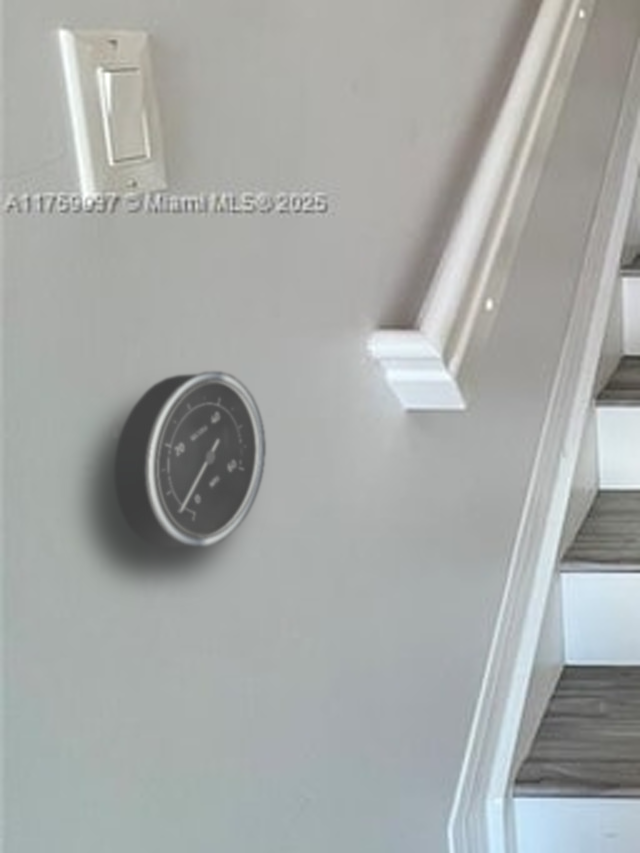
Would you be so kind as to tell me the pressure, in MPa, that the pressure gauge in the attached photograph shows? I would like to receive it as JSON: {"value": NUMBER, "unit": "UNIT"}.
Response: {"value": 5, "unit": "MPa"}
